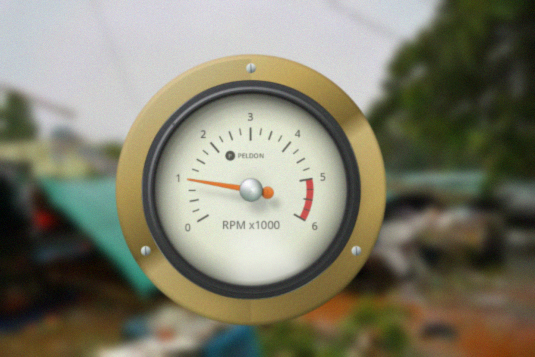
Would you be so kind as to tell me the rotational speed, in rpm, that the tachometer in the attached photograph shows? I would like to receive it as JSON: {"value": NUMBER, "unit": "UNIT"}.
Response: {"value": 1000, "unit": "rpm"}
